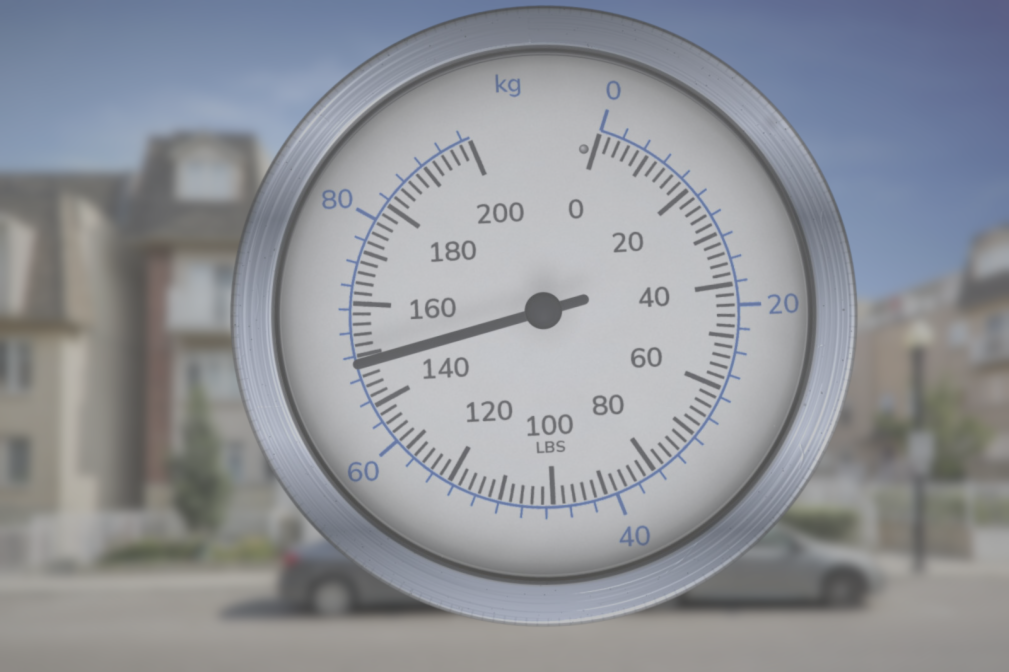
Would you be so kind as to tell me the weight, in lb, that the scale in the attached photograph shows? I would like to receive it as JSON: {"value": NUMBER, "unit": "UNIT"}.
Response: {"value": 148, "unit": "lb"}
